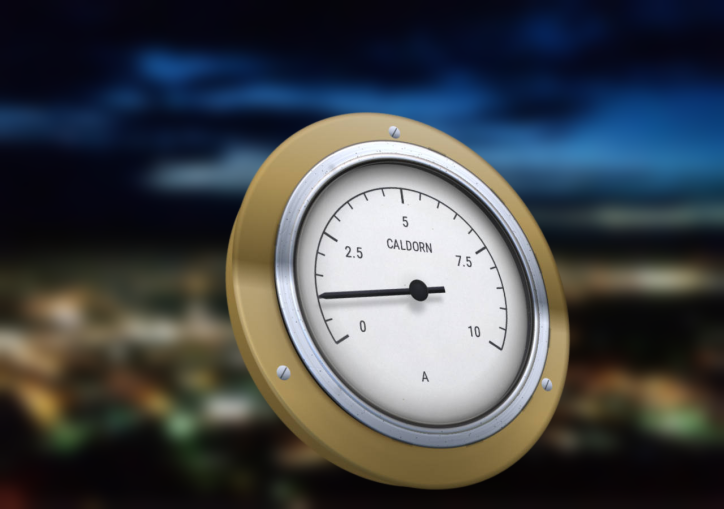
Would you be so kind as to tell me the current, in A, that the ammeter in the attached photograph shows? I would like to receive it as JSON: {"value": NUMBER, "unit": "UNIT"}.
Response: {"value": 1, "unit": "A"}
